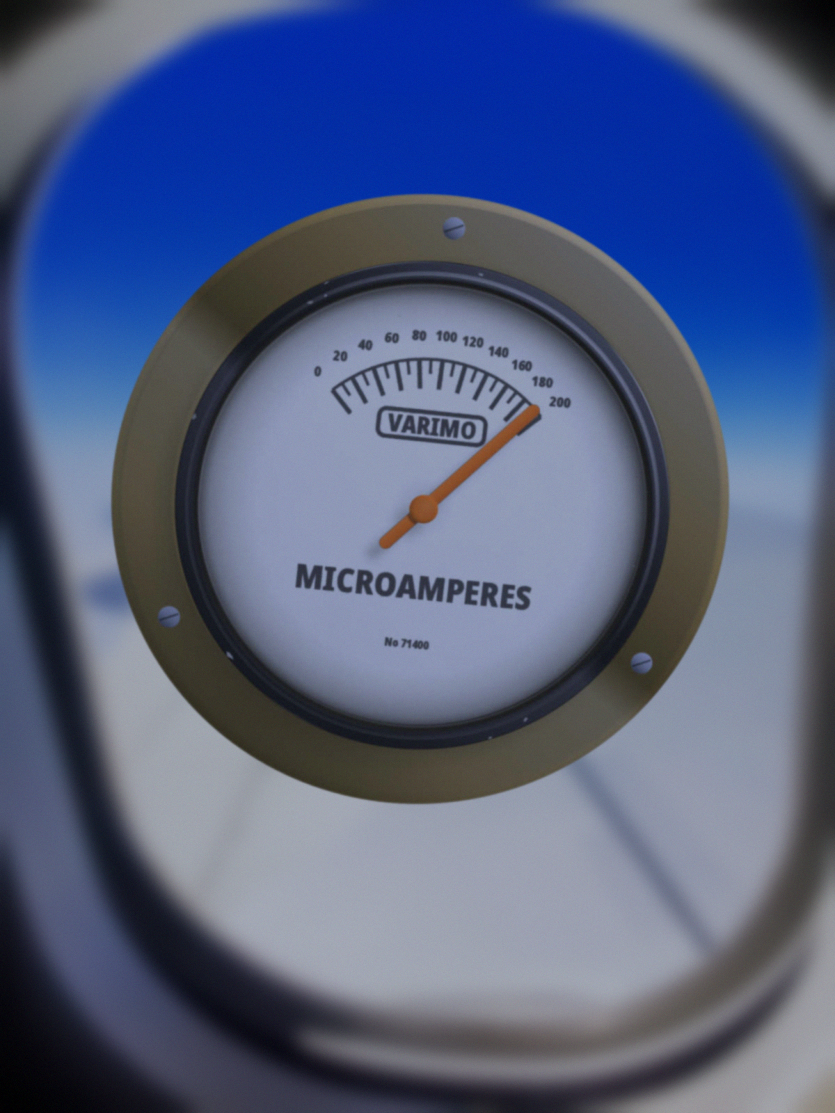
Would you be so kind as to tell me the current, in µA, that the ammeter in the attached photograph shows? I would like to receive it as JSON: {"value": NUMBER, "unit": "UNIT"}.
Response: {"value": 190, "unit": "µA"}
